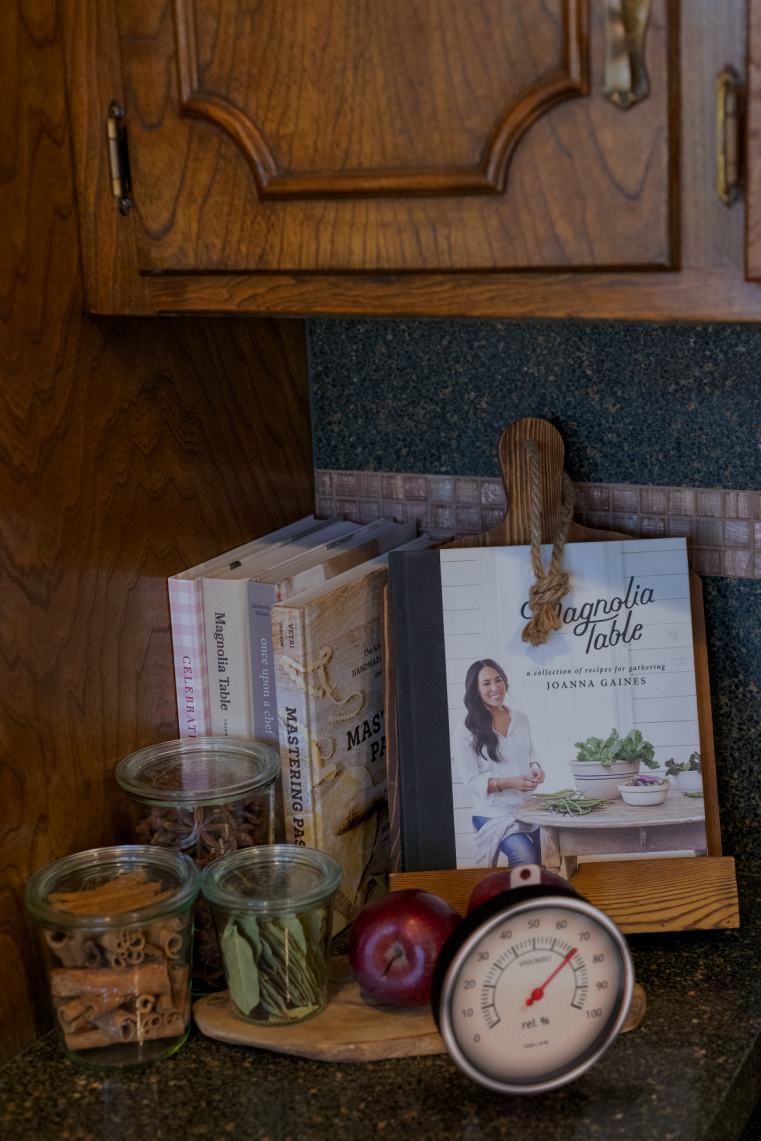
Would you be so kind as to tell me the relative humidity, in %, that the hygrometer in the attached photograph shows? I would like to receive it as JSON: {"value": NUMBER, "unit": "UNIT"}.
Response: {"value": 70, "unit": "%"}
